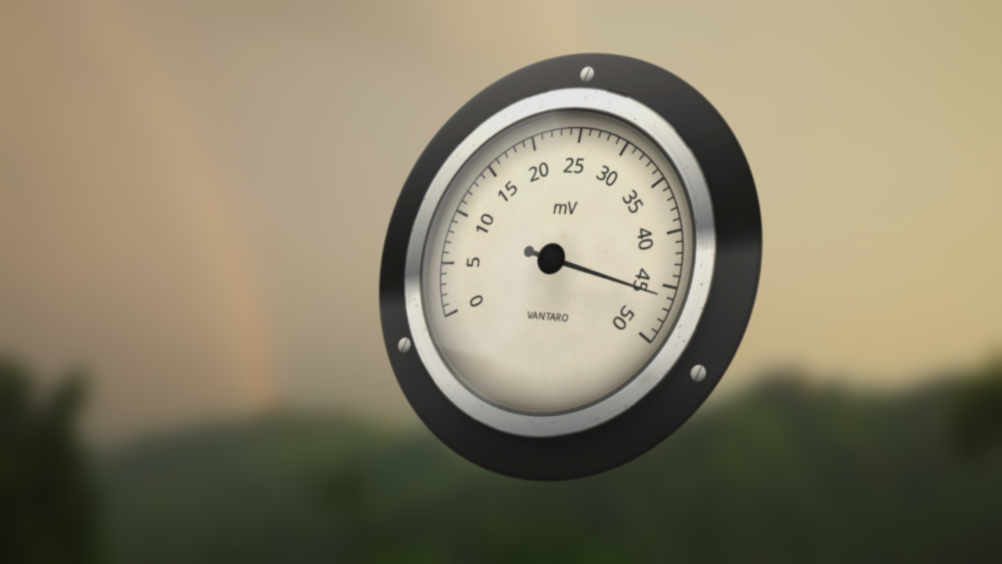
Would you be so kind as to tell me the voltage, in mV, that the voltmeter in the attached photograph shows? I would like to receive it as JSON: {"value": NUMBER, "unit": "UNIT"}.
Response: {"value": 46, "unit": "mV"}
